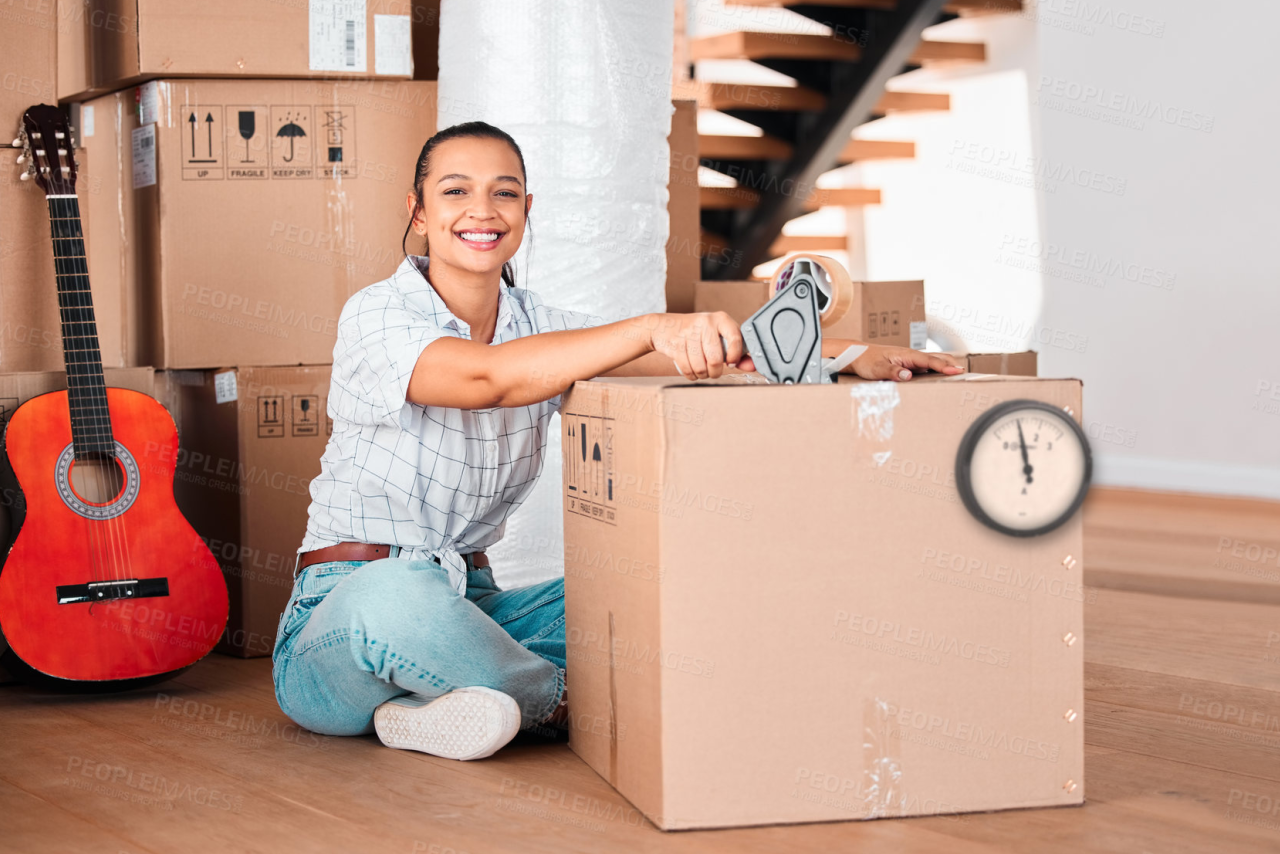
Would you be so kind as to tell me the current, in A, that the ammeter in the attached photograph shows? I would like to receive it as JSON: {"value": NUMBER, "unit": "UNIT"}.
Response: {"value": 1, "unit": "A"}
